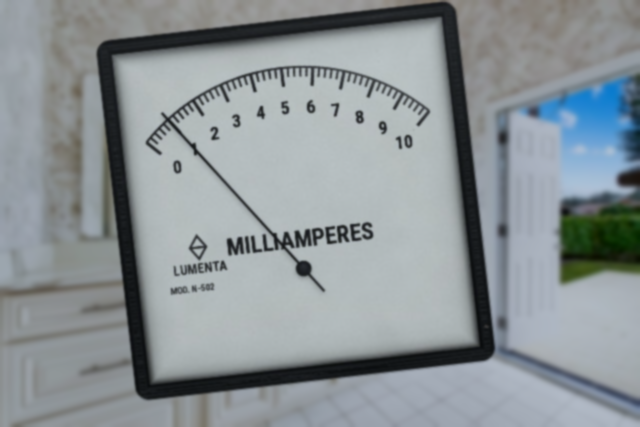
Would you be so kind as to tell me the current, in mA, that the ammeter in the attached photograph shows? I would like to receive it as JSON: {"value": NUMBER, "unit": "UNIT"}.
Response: {"value": 1, "unit": "mA"}
